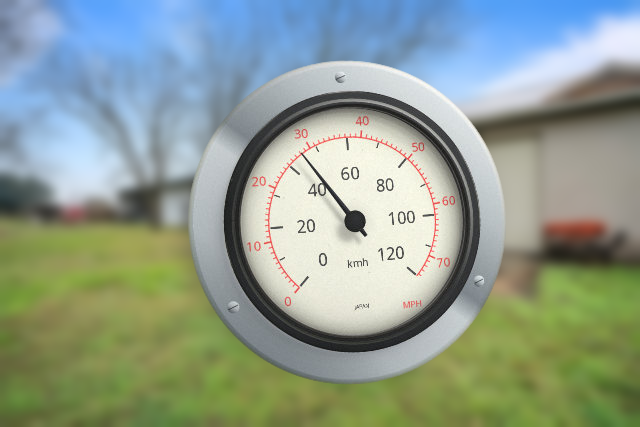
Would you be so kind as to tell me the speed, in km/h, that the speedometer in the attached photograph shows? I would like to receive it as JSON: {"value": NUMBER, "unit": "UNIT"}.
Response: {"value": 45, "unit": "km/h"}
